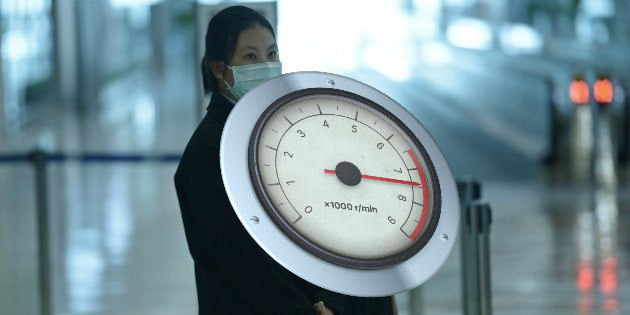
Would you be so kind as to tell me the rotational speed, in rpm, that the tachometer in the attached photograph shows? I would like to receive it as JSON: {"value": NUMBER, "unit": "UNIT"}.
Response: {"value": 7500, "unit": "rpm"}
